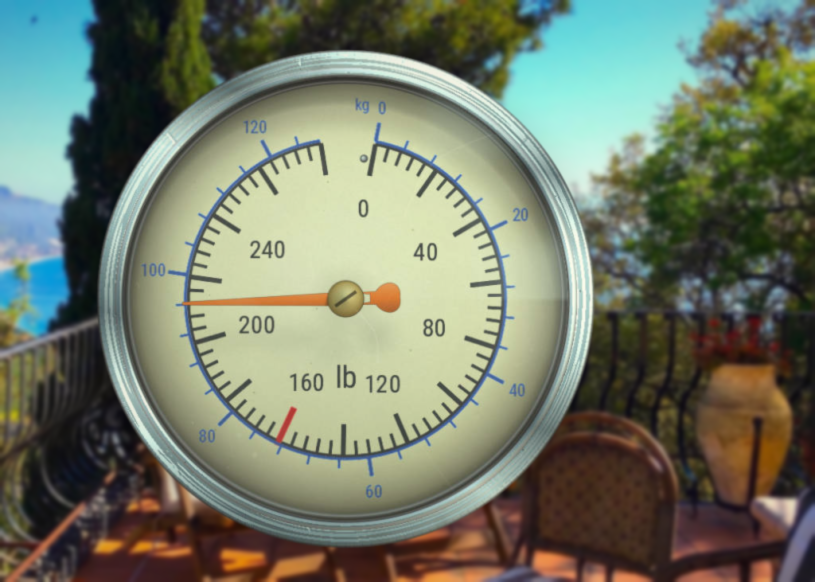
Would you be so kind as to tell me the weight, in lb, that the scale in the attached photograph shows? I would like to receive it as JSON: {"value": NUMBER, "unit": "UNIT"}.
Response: {"value": 212, "unit": "lb"}
